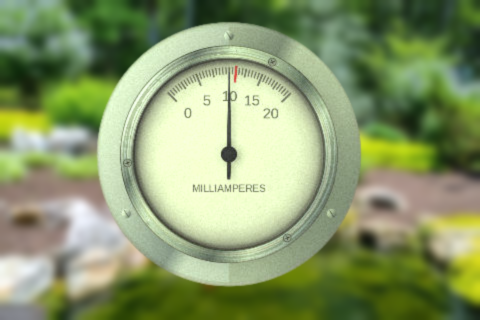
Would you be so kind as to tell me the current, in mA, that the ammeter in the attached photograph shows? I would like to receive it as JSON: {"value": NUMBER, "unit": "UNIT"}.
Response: {"value": 10, "unit": "mA"}
